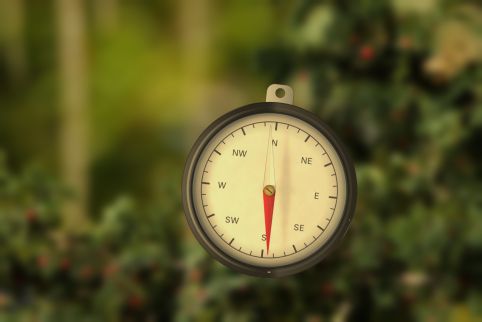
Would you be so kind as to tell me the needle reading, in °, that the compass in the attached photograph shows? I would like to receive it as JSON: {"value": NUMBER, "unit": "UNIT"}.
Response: {"value": 175, "unit": "°"}
